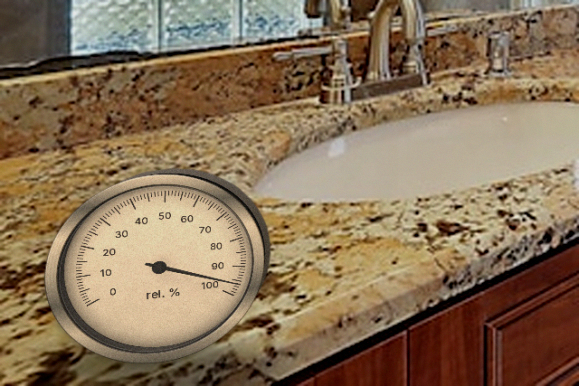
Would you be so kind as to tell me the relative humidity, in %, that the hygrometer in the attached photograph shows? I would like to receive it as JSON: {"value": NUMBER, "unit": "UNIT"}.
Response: {"value": 95, "unit": "%"}
